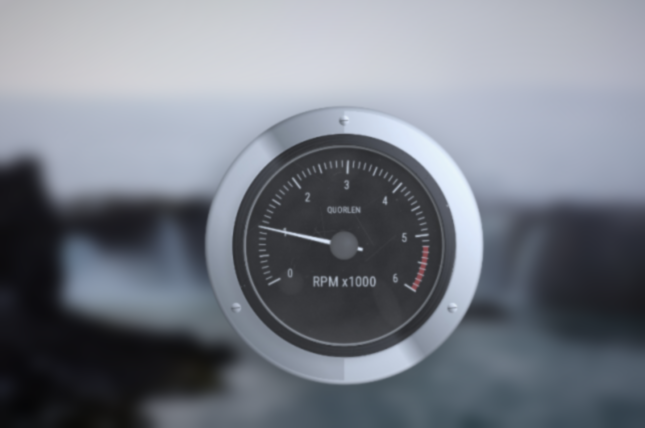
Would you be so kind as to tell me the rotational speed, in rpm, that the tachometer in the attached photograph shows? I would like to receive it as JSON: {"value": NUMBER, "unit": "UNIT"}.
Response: {"value": 1000, "unit": "rpm"}
